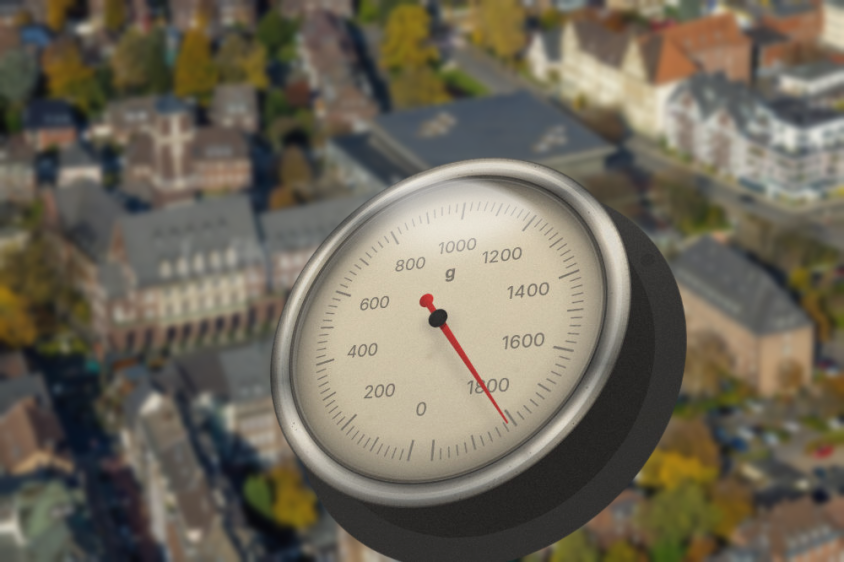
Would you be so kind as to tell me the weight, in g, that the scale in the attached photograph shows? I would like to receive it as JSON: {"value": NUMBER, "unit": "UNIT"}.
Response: {"value": 1810, "unit": "g"}
